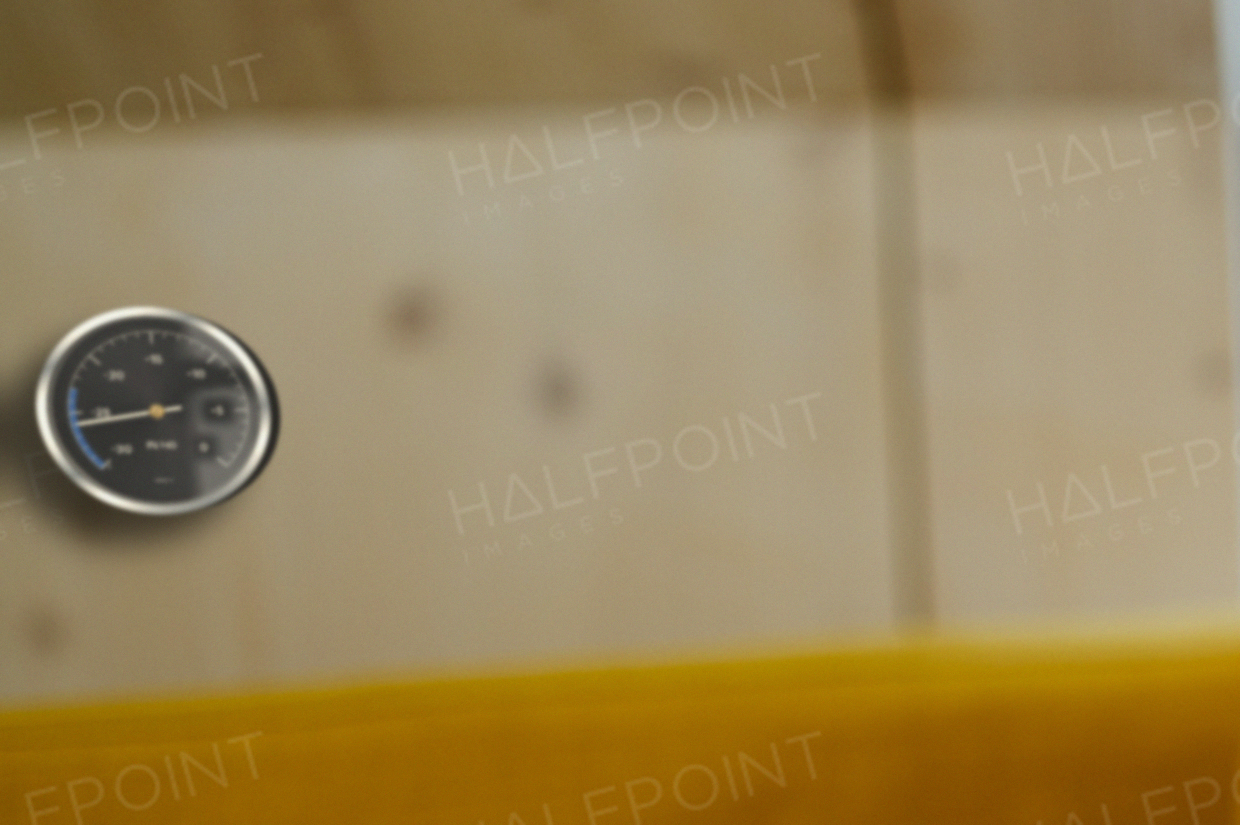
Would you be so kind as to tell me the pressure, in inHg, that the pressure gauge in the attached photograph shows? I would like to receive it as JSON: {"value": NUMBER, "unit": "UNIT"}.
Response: {"value": -26, "unit": "inHg"}
